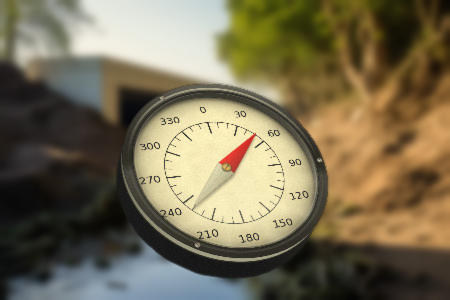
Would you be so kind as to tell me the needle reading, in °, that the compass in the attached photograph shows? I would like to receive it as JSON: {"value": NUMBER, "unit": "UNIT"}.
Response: {"value": 50, "unit": "°"}
